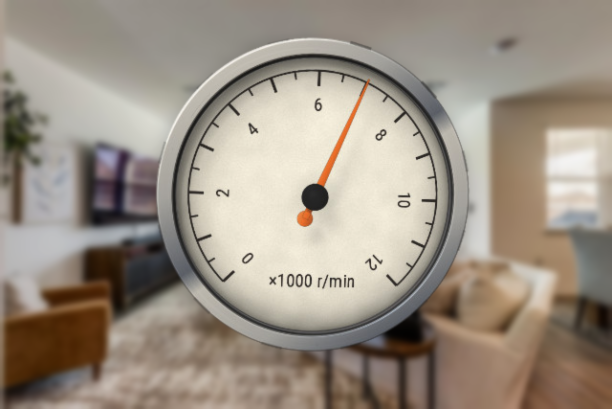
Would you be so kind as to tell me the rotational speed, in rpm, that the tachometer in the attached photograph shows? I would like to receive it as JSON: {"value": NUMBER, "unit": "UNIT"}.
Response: {"value": 7000, "unit": "rpm"}
